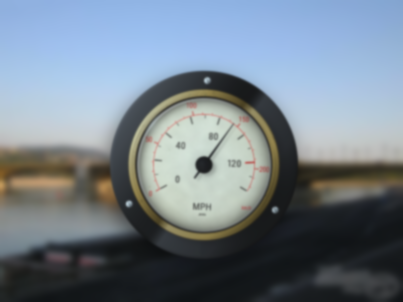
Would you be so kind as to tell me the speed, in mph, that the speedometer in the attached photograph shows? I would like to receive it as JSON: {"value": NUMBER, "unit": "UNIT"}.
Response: {"value": 90, "unit": "mph"}
